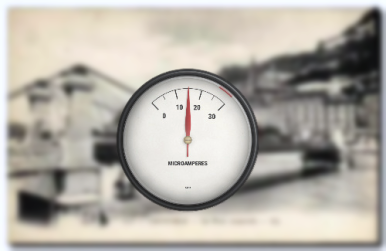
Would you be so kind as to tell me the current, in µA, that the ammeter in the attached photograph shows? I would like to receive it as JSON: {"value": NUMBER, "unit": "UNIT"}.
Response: {"value": 15, "unit": "µA"}
